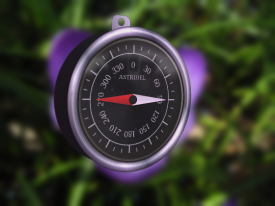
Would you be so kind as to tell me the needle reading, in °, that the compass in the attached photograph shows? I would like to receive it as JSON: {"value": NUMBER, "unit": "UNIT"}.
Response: {"value": 270, "unit": "°"}
